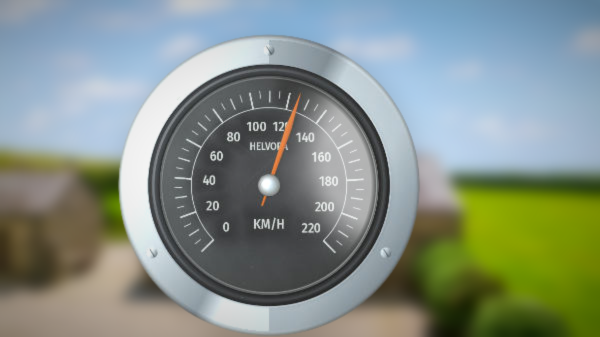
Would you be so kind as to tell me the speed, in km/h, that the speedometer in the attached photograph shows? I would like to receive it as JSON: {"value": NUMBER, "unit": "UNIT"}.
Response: {"value": 125, "unit": "km/h"}
